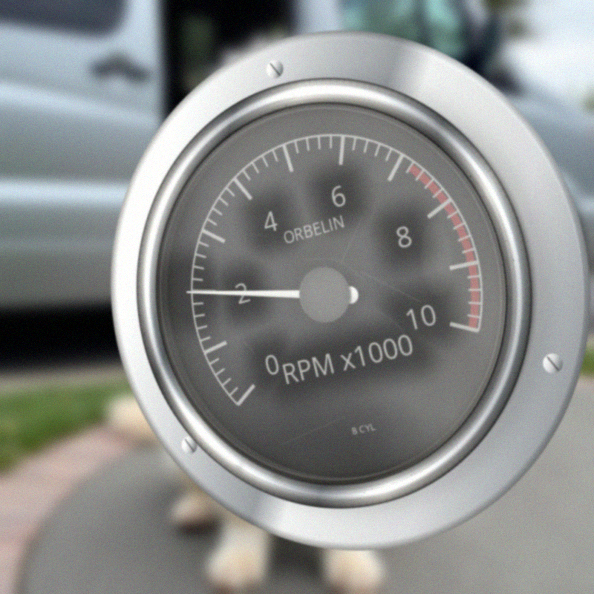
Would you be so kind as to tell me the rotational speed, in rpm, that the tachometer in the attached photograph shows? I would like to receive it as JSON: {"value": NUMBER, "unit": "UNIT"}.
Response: {"value": 2000, "unit": "rpm"}
